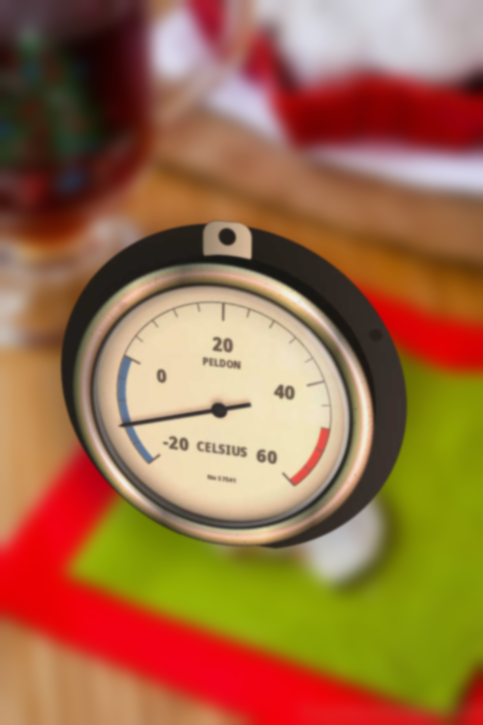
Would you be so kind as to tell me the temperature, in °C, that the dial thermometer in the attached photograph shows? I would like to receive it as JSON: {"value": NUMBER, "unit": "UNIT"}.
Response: {"value": -12, "unit": "°C"}
